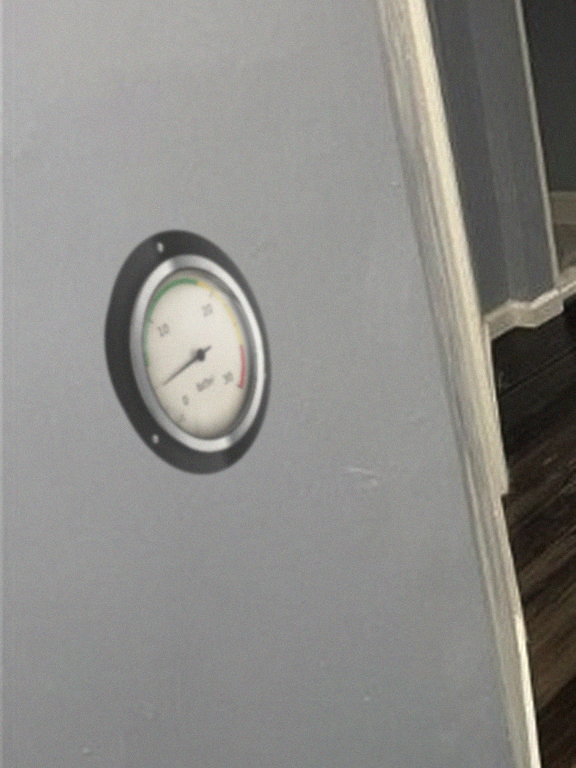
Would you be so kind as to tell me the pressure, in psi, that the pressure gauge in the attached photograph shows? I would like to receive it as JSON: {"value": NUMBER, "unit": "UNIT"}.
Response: {"value": 4, "unit": "psi"}
